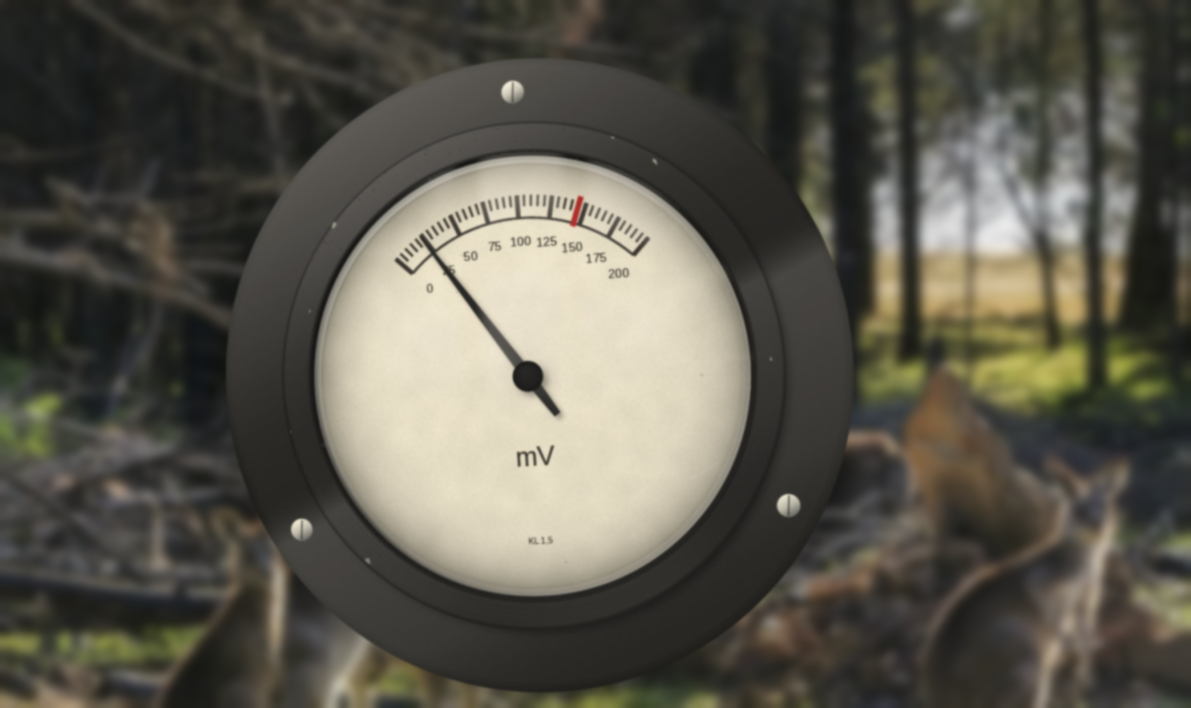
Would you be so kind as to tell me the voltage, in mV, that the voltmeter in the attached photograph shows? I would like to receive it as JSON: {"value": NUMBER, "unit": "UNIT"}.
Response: {"value": 25, "unit": "mV"}
